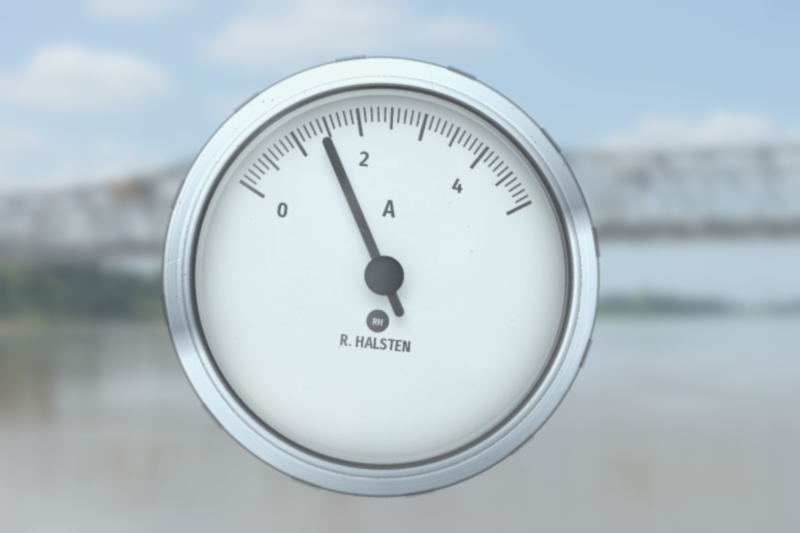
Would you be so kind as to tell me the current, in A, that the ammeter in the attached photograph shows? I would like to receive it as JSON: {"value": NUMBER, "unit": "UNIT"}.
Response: {"value": 1.4, "unit": "A"}
